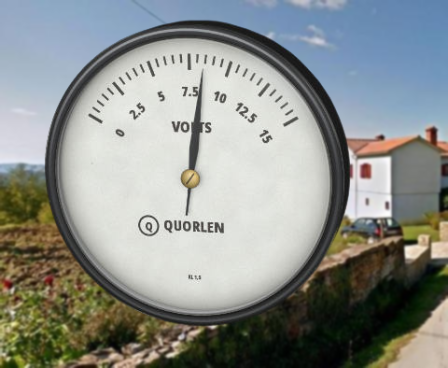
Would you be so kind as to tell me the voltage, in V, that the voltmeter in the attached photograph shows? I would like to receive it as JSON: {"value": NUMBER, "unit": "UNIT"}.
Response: {"value": 8.5, "unit": "V"}
